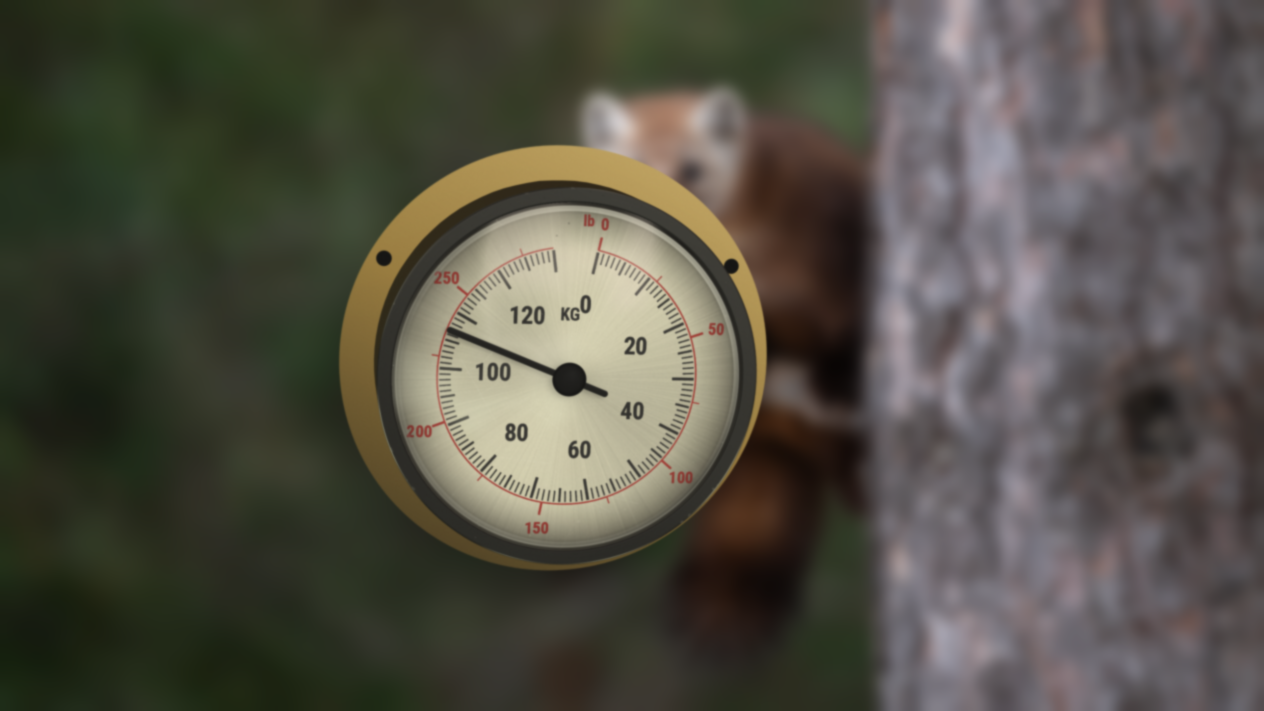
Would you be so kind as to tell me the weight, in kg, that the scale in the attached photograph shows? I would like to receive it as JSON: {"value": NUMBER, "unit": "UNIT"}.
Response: {"value": 107, "unit": "kg"}
